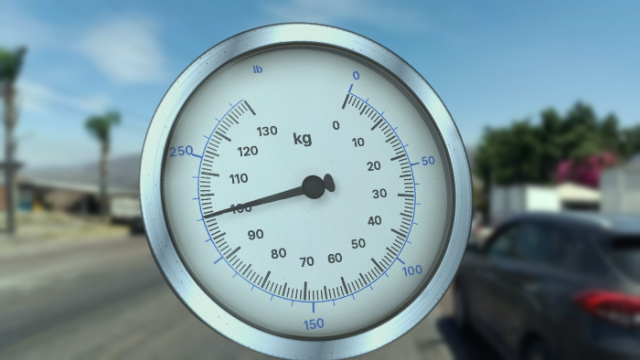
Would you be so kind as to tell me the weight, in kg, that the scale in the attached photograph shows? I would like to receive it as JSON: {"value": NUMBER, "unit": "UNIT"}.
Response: {"value": 100, "unit": "kg"}
